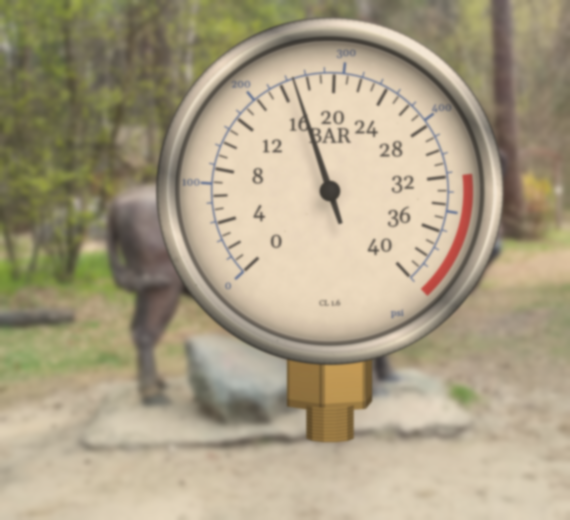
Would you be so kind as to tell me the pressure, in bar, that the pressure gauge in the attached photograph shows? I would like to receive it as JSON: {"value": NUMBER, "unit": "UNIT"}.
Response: {"value": 17, "unit": "bar"}
